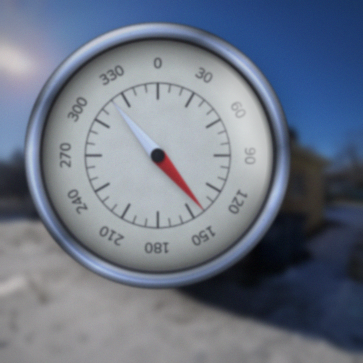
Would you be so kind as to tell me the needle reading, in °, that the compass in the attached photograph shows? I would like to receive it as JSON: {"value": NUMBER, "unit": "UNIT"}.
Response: {"value": 140, "unit": "°"}
